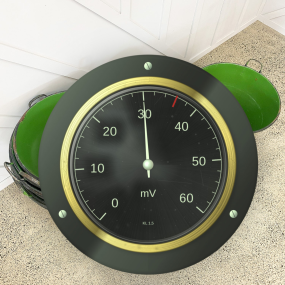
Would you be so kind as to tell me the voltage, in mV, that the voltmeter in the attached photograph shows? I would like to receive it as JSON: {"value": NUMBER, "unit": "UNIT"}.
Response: {"value": 30, "unit": "mV"}
